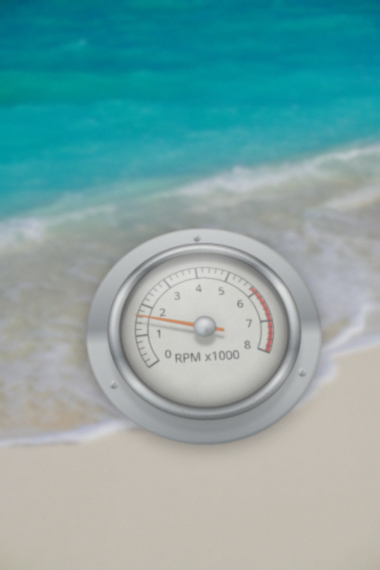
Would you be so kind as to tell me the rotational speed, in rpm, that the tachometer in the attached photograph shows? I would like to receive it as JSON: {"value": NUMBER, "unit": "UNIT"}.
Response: {"value": 1600, "unit": "rpm"}
